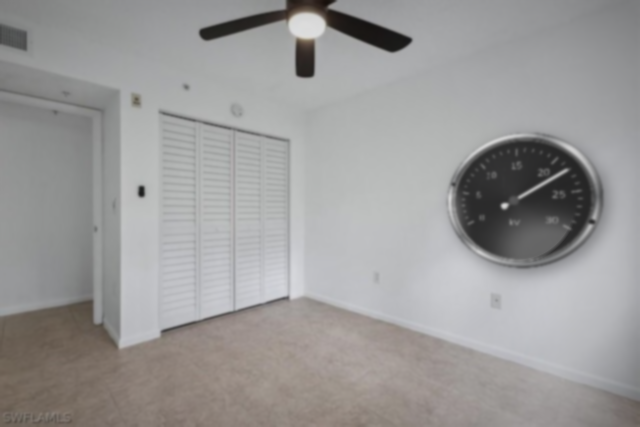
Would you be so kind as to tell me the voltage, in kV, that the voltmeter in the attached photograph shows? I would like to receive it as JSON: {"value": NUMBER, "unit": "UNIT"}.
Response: {"value": 22, "unit": "kV"}
